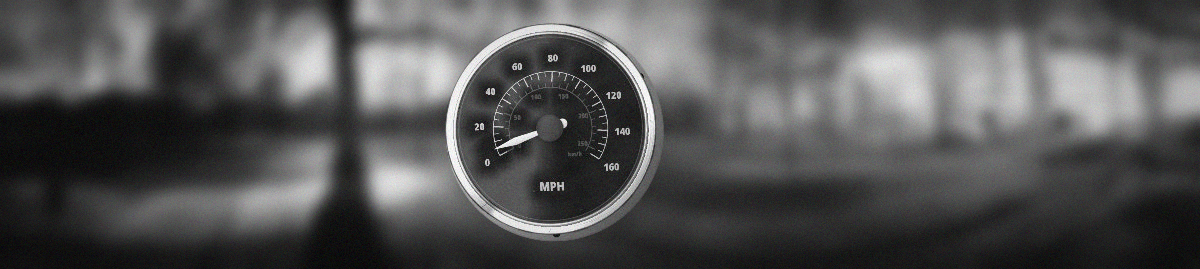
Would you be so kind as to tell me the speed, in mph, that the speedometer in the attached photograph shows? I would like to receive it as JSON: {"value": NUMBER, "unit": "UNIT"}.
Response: {"value": 5, "unit": "mph"}
